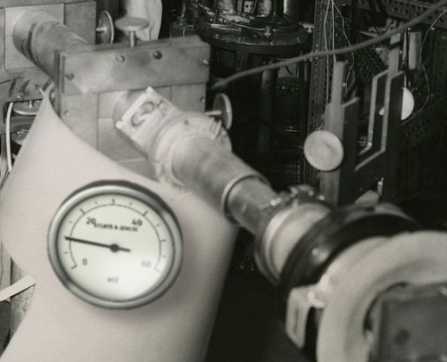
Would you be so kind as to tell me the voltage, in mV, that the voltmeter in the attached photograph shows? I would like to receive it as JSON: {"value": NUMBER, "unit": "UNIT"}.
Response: {"value": 10, "unit": "mV"}
